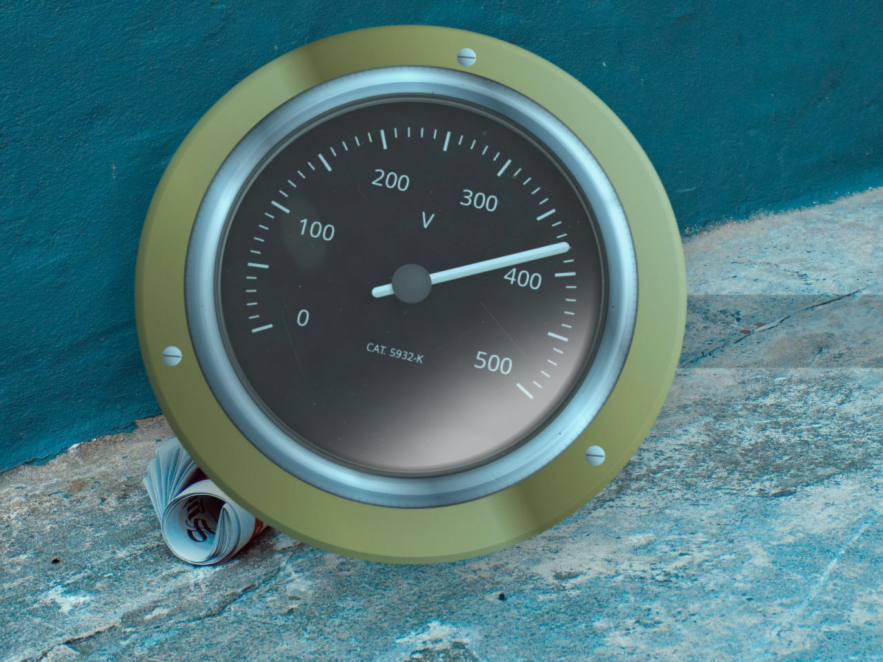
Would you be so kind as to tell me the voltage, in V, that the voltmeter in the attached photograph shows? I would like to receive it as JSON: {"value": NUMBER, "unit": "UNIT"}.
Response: {"value": 380, "unit": "V"}
